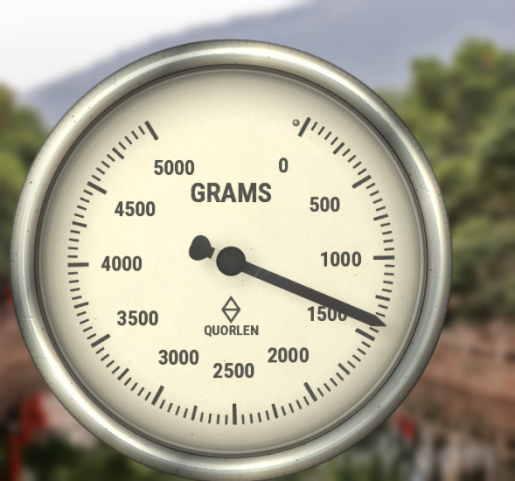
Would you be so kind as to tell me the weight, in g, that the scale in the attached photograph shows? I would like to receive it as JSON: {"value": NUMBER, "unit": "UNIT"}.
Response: {"value": 1400, "unit": "g"}
